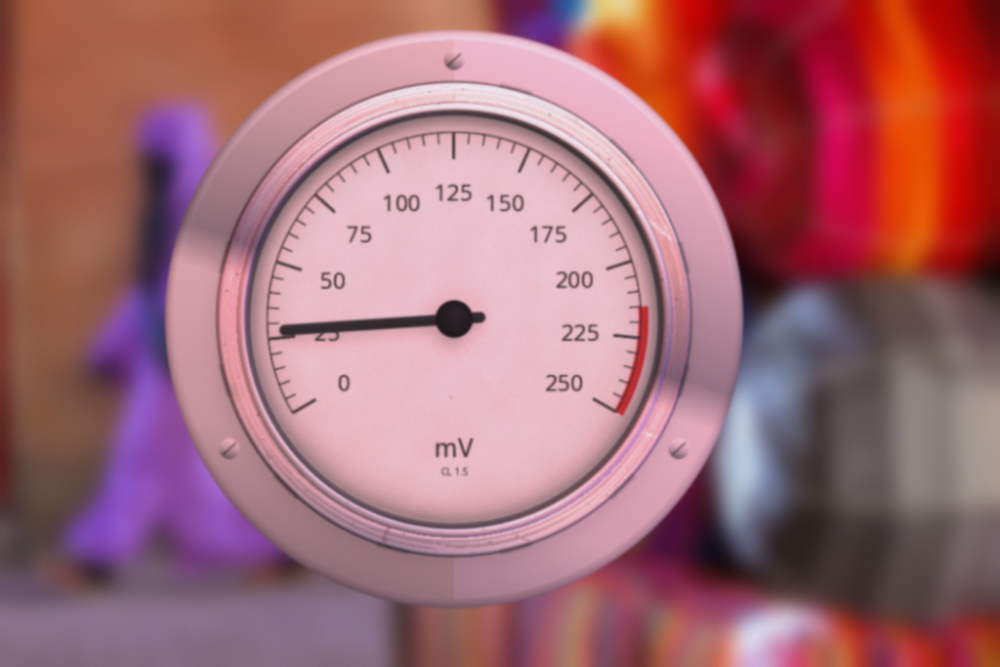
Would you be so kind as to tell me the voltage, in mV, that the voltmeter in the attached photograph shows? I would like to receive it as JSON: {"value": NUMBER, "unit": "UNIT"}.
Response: {"value": 27.5, "unit": "mV"}
